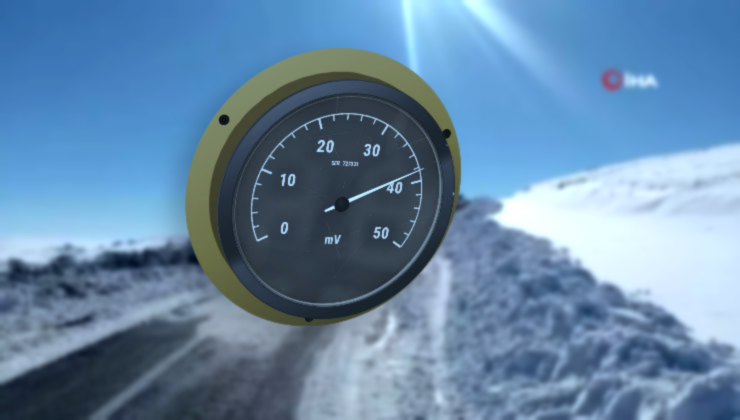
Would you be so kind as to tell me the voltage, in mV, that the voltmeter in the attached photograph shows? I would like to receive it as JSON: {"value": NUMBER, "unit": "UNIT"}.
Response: {"value": 38, "unit": "mV"}
